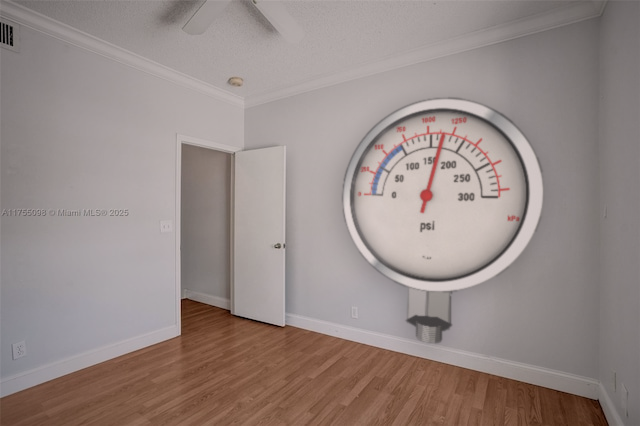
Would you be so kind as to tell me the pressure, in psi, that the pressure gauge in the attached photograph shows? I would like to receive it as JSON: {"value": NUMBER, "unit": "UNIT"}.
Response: {"value": 170, "unit": "psi"}
